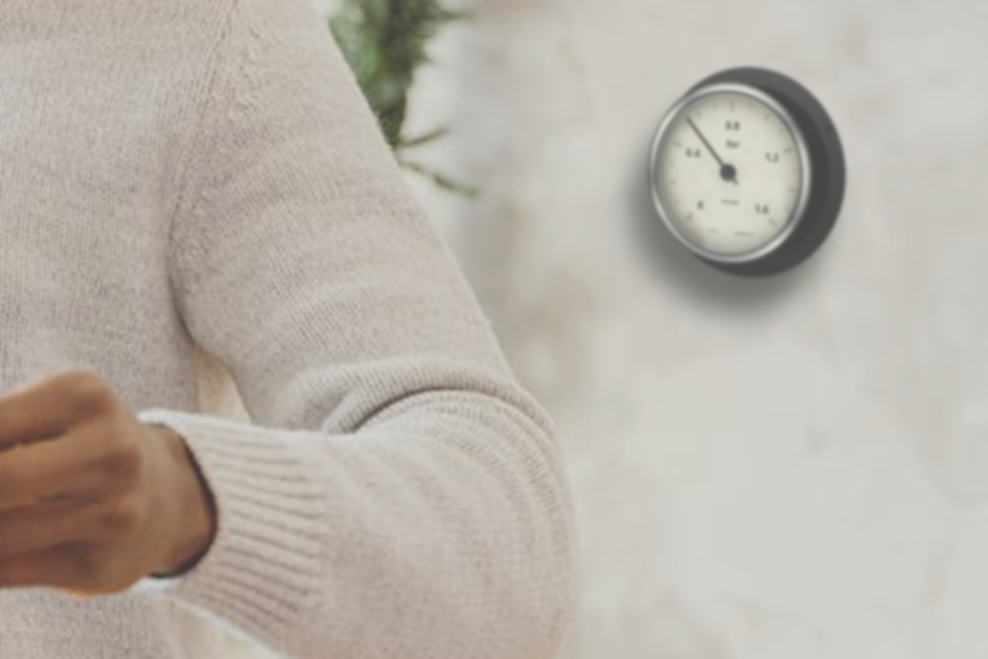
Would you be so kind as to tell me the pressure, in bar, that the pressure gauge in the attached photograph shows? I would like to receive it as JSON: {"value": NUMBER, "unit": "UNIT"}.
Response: {"value": 0.55, "unit": "bar"}
